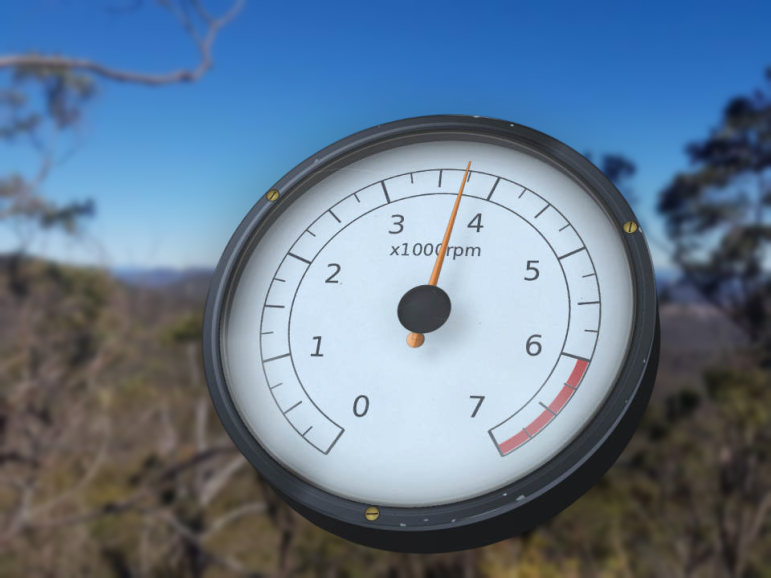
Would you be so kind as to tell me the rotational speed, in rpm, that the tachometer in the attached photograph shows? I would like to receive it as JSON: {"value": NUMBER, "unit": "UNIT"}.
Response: {"value": 3750, "unit": "rpm"}
